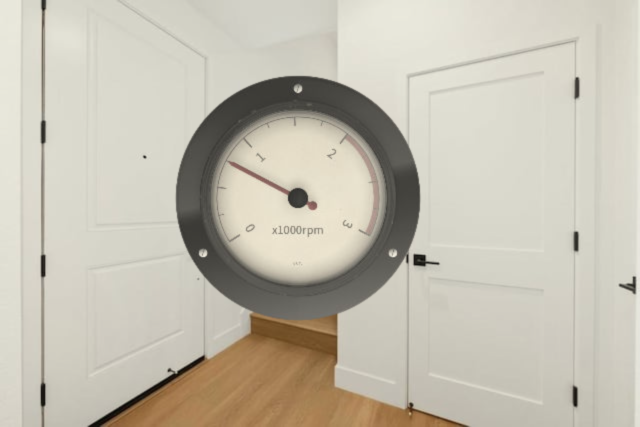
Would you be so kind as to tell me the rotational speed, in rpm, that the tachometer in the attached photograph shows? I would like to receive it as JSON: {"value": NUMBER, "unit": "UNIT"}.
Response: {"value": 750, "unit": "rpm"}
